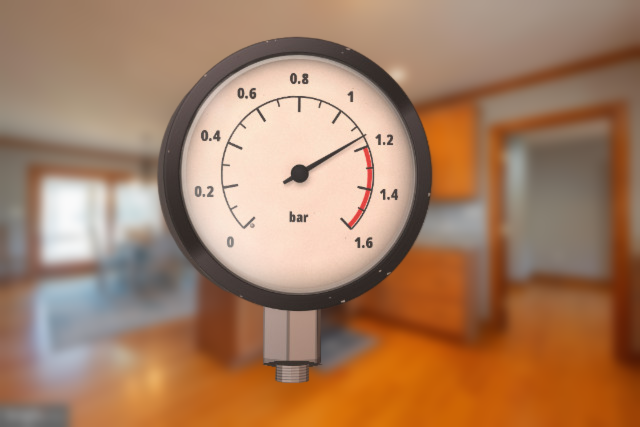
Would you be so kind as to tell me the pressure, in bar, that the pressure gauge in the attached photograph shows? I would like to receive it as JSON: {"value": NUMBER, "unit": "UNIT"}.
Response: {"value": 1.15, "unit": "bar"}
